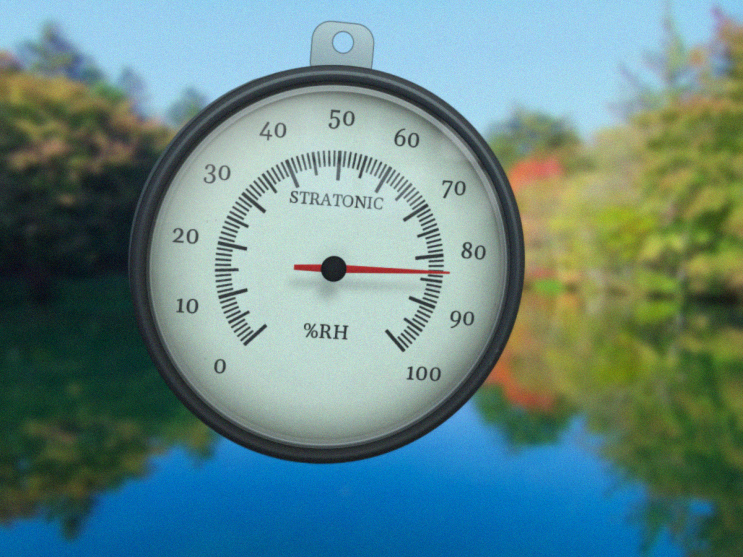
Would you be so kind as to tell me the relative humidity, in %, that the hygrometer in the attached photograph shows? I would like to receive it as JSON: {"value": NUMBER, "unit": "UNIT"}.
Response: {"value": 83, "unit": "%"}
